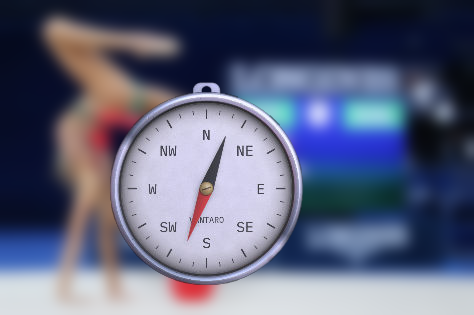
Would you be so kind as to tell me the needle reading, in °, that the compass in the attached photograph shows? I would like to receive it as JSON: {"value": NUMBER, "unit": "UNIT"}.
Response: {"value": 200, "unit": "°"}
